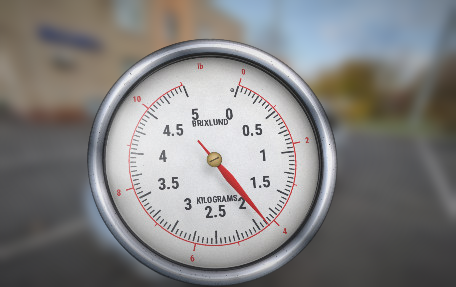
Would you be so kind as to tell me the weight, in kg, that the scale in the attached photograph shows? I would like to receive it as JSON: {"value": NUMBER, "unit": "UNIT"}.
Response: {"value": 1.9, "unit": "kg"}
